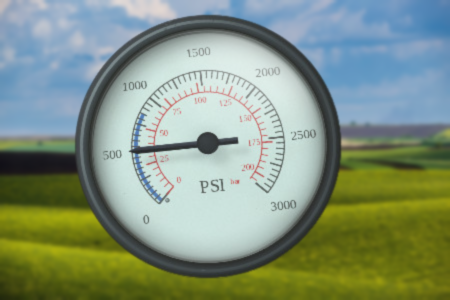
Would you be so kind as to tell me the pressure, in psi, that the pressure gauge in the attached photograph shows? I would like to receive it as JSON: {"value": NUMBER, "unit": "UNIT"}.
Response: {"value": 500, "unit": "psi"}
